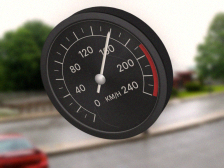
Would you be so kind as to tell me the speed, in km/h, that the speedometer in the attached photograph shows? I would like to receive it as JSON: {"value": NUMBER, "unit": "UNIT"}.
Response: {"value": 160, "unit": "km/h"}
